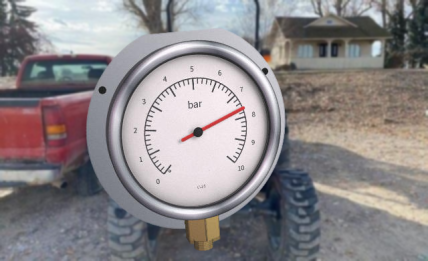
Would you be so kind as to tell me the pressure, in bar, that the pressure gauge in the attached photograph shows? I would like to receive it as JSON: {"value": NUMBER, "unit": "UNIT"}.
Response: {"value": 7.6, "unit": "bar"}
